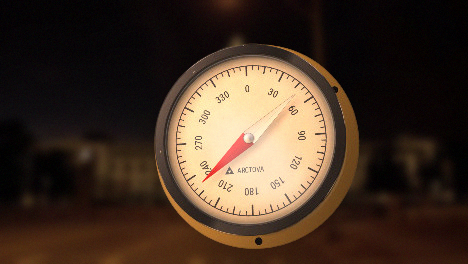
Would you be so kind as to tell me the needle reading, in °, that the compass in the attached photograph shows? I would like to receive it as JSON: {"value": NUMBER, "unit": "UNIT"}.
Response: {"value": 230, "unit": "°"}
